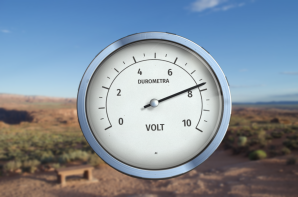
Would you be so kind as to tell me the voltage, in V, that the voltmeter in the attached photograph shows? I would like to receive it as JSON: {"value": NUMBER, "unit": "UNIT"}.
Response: {"value": 7.75, "unit": "V"}
